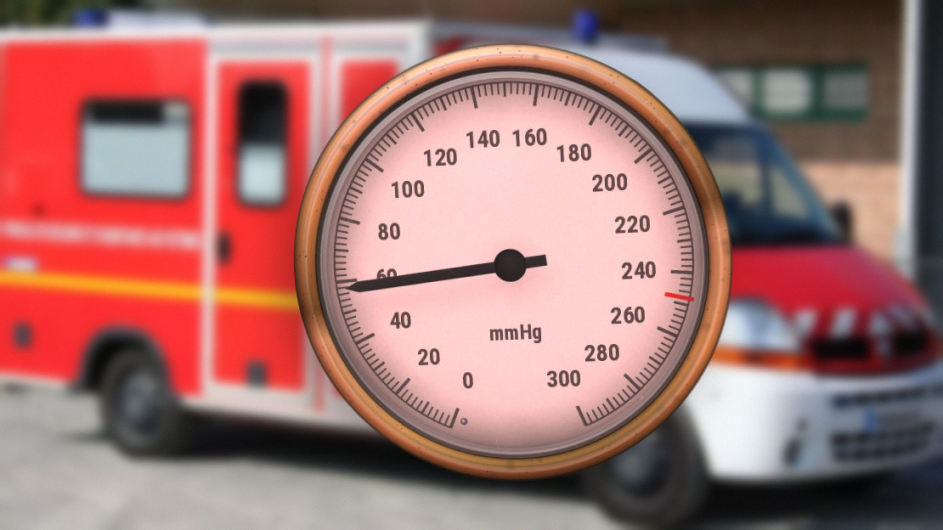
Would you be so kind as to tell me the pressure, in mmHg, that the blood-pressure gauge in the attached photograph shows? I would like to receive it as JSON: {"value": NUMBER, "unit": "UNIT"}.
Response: {"value": 58, "unit": "mmHg"}
